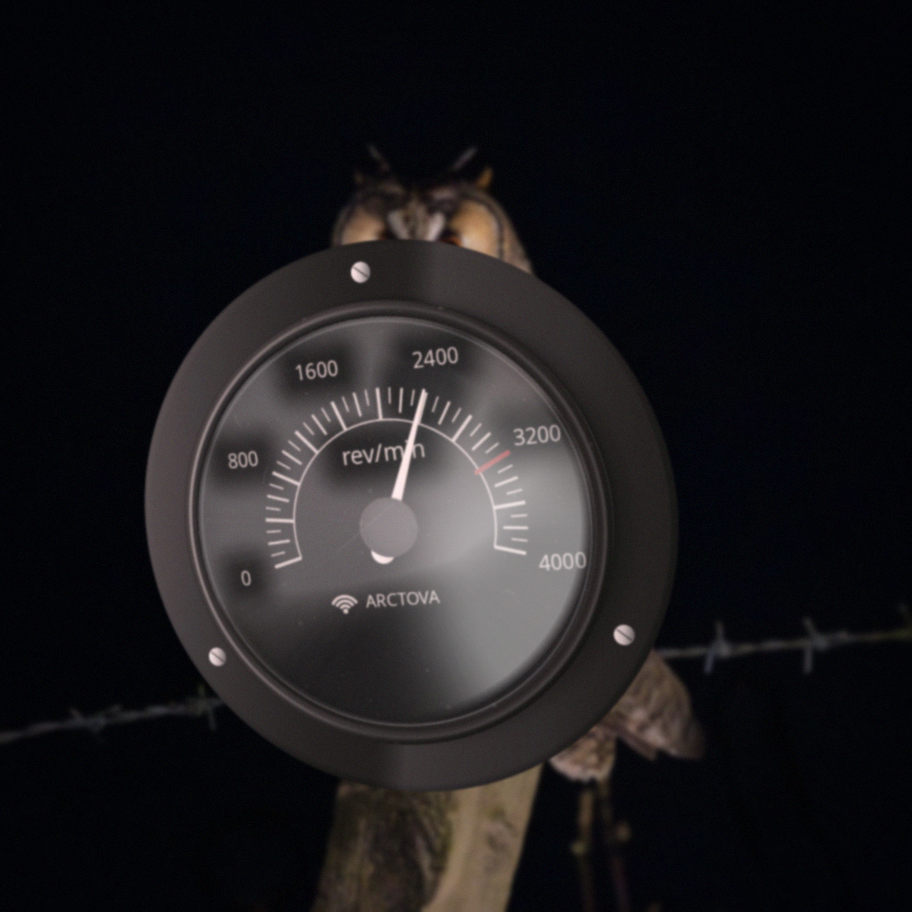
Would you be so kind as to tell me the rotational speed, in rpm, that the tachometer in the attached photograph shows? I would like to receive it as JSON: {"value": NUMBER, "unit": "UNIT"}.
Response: {"value": 2400, "unit": "rpm"}
